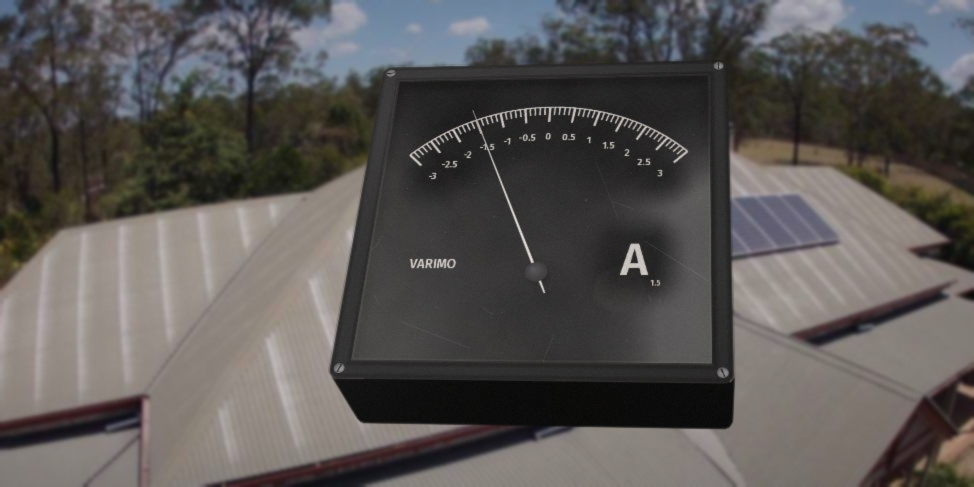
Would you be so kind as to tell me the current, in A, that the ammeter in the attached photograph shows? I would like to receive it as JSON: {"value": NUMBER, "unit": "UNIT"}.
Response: {"value": -1.5, "unit": "A"}
